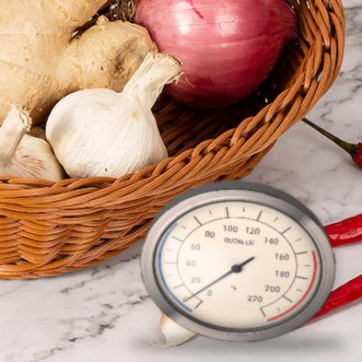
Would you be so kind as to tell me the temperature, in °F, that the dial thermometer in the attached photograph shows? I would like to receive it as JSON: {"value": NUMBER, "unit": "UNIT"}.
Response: {"value": 10, "unit": "°F"}
